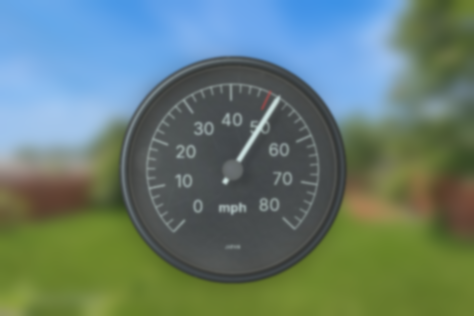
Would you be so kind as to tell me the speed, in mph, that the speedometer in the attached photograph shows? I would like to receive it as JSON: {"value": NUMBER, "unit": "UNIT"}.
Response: {"value": 50, "unit": "mph"}
